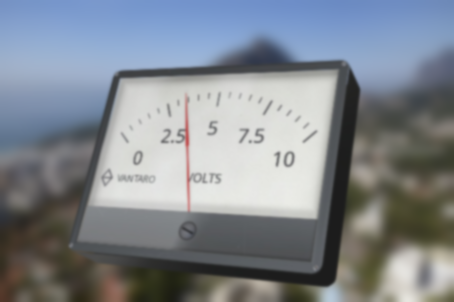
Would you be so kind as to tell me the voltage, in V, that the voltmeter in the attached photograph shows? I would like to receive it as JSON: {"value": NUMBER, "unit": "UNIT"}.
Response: {"value": 3.5, "unit": "V"}
